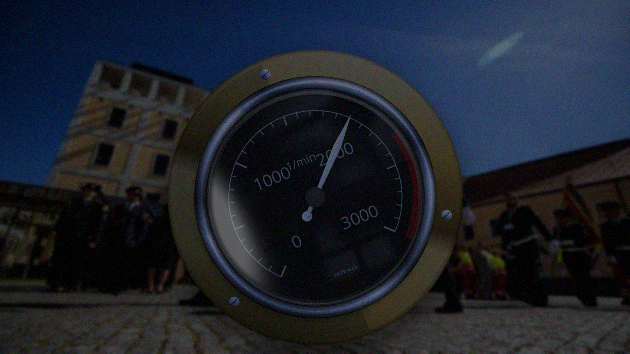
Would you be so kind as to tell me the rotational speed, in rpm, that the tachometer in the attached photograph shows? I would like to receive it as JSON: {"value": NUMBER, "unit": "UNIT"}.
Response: {"value": 2000, "unit": "rpm"}
